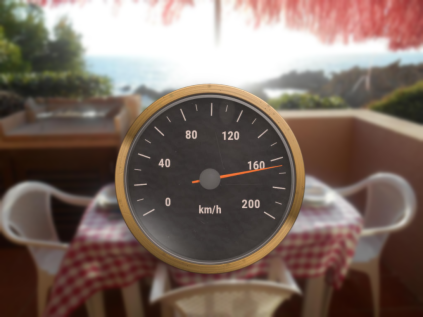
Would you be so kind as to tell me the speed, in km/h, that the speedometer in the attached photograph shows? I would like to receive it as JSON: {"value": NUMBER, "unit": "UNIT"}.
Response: {"value": 165, "unit": "km/h"}
